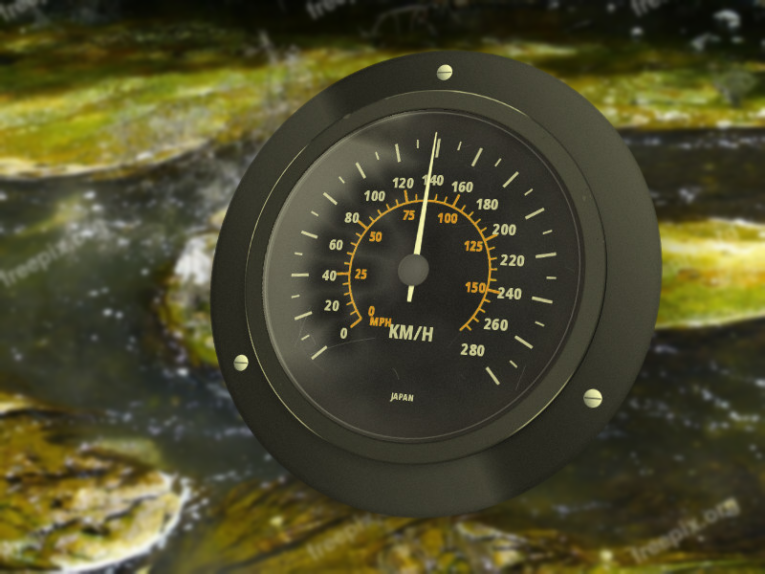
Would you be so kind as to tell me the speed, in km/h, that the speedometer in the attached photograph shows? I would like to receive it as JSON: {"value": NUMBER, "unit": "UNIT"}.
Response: {"value": 140, "unit": "km/h"}
